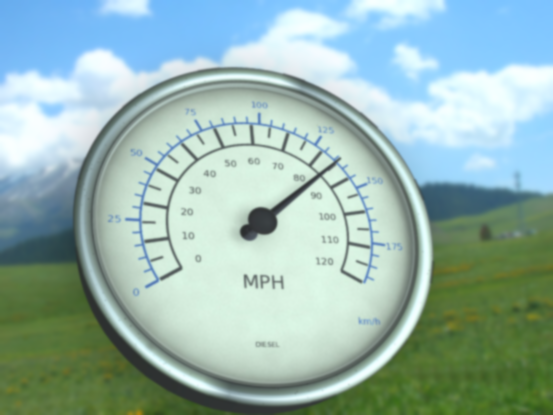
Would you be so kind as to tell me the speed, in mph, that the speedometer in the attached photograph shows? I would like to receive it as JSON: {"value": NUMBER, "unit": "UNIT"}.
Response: {"value": 85, "unit": "mph"}
